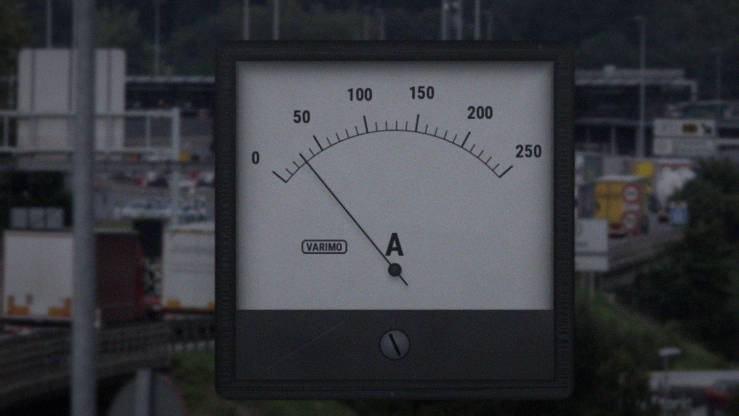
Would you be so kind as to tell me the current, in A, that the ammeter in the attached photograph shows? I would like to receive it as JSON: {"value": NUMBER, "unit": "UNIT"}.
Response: {"value": 30, "unit": "A"}
